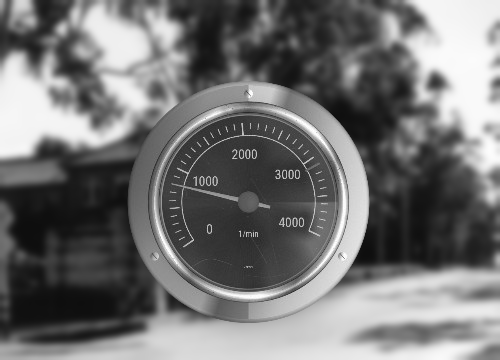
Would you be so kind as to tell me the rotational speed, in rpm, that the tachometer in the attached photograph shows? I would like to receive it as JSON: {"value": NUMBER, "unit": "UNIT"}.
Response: {"value": 800, "unit": "rpm"}
